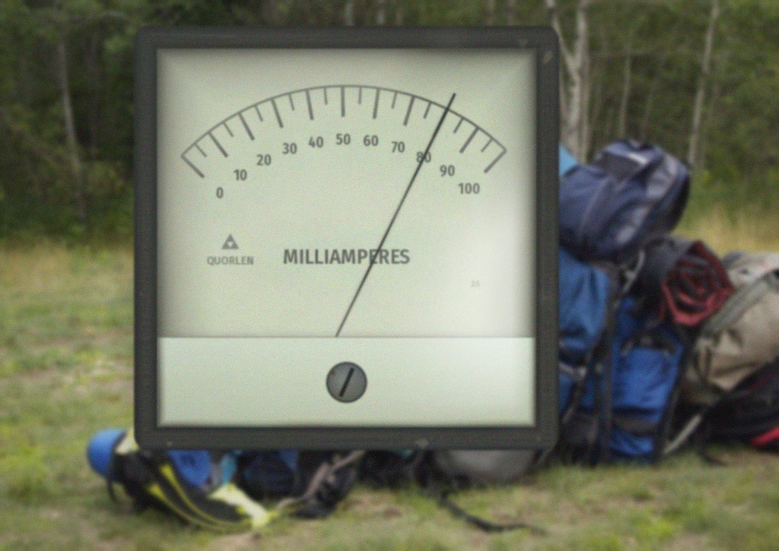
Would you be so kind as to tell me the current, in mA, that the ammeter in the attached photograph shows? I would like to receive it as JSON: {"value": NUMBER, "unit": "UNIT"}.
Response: {"value": 80, "unit": "mA"}
